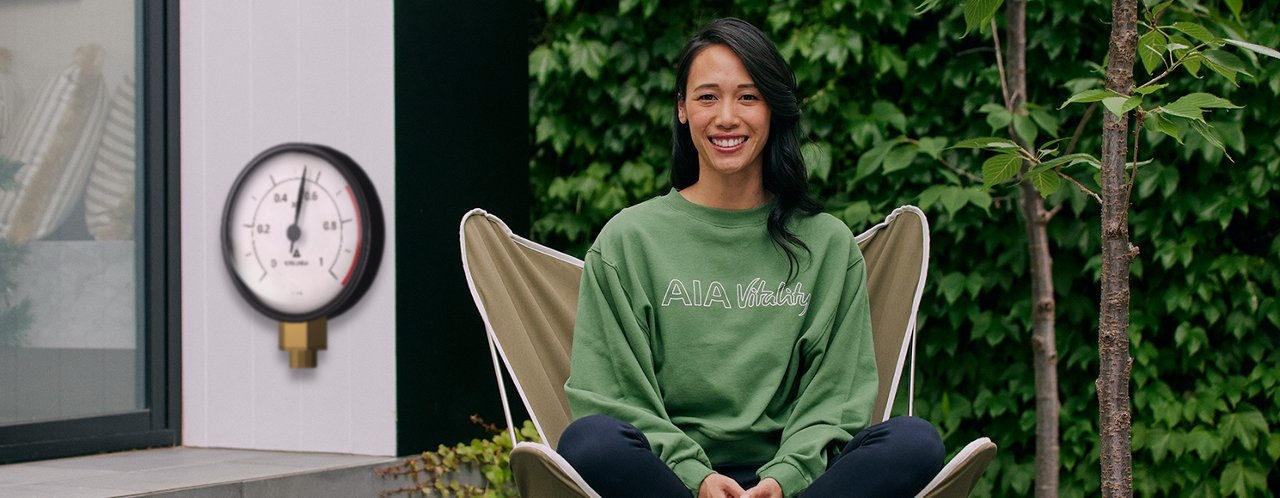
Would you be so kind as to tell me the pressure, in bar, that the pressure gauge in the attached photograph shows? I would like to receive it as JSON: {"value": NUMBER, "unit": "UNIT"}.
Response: {"value": 0.55, "unit": "bar"}
